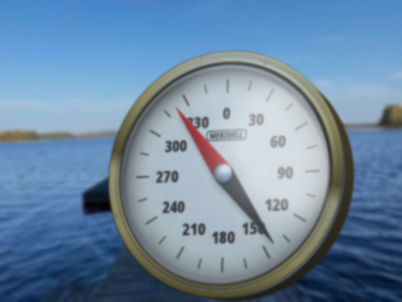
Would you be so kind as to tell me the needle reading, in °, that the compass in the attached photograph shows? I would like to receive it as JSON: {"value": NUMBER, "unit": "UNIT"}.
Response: {"value": 322.5, "unit": "°"}
